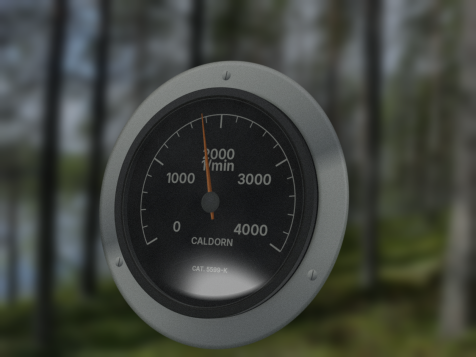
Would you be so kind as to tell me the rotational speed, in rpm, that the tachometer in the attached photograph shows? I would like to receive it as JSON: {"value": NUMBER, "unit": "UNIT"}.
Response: {"value": 1800, "unit": "rpm"}
